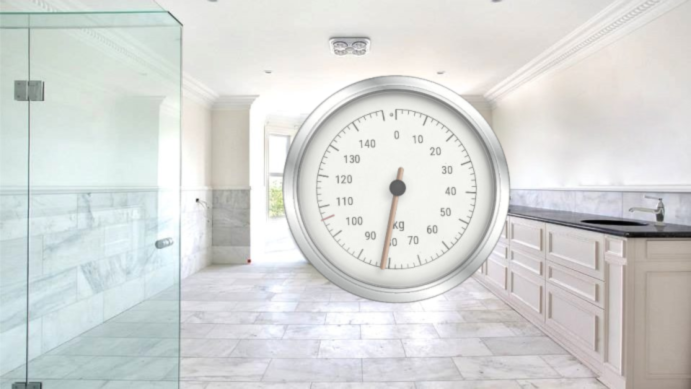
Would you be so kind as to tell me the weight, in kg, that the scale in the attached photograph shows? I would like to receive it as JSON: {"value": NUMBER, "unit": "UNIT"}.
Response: {"value": 82, "unit": "kg"}
